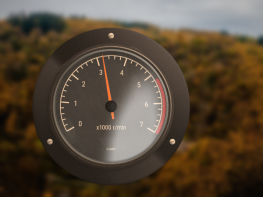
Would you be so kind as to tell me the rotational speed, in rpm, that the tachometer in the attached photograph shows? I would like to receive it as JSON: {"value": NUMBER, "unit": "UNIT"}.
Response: {"value": 3200, "unit": "rpm"}
